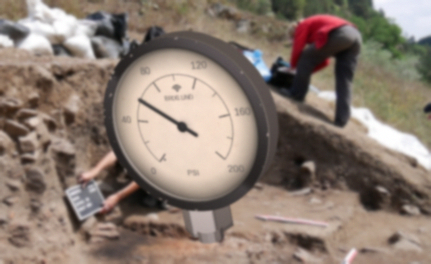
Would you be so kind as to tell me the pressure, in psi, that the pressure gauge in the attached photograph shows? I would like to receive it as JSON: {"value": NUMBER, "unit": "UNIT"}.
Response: {"value": 60, "unit": "psi"}
